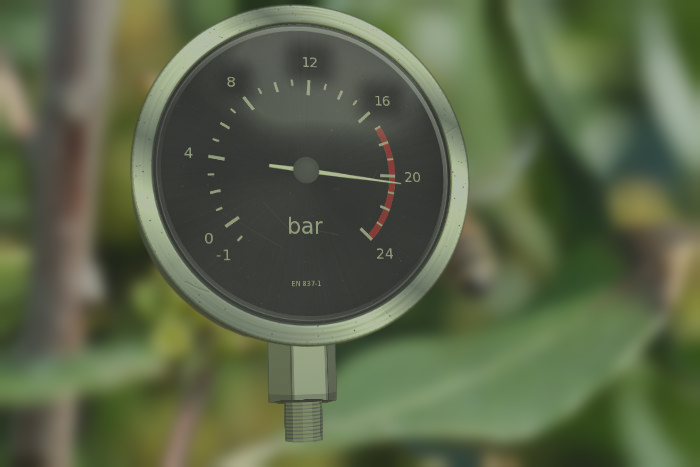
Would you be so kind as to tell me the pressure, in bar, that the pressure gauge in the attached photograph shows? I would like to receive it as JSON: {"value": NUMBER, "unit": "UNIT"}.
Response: {"value": 20.5, "unit": "bar"}
